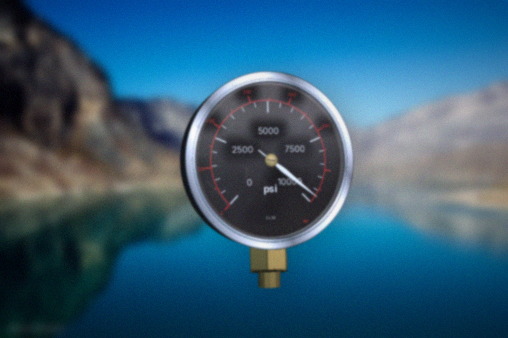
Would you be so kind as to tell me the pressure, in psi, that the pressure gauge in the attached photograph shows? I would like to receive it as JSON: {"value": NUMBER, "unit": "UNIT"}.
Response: {"value": 9750, "unit": "psi"}
